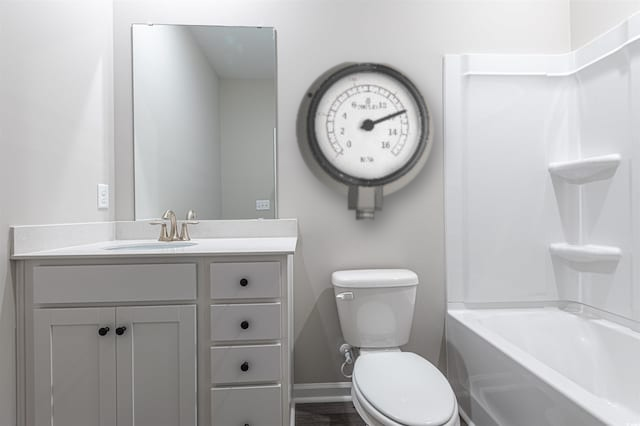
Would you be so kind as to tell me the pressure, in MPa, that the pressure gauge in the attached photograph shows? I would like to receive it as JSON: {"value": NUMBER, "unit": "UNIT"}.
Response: {"value": 12, "unit": "MPa"}
